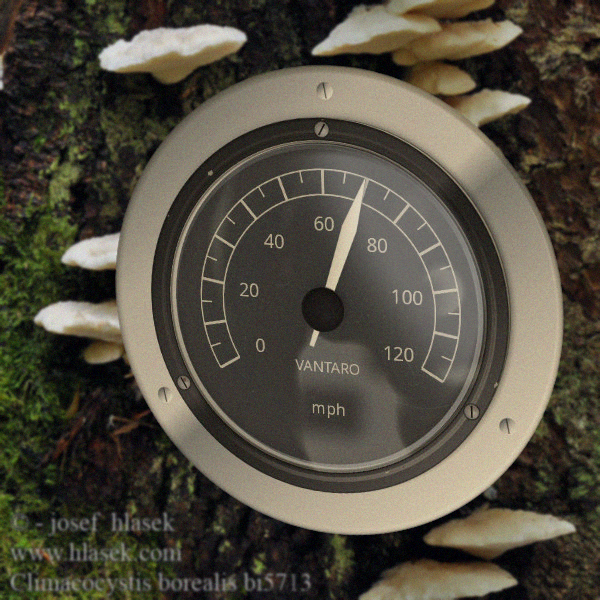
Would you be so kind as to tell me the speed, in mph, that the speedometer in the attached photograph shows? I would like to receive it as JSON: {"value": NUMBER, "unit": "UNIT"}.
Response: {"value": 70, "unit": "mph"}
